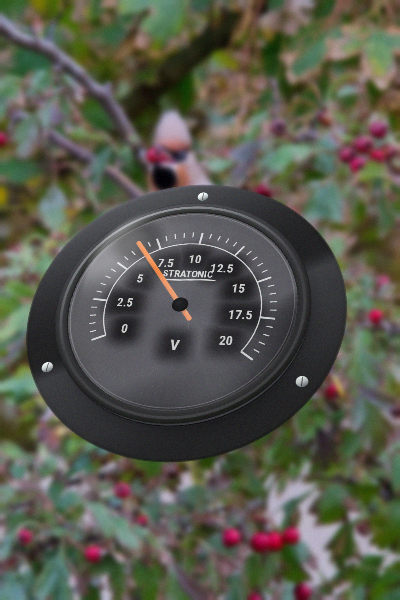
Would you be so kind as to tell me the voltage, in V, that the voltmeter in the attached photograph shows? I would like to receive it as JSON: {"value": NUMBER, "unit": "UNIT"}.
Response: {"value": 6.5, "unit": "V"}
